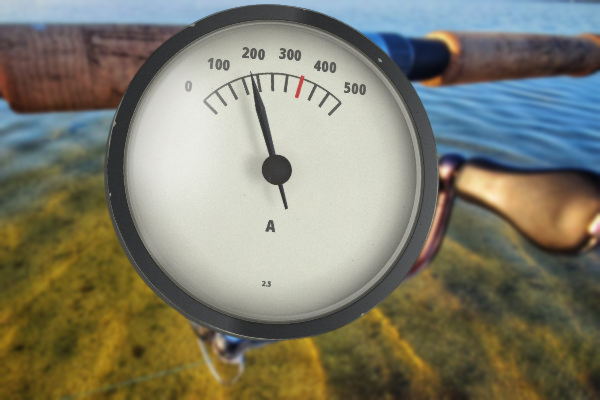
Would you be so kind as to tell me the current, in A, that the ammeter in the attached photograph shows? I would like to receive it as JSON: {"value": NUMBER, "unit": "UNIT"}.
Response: {"value": 175, "unit": "A"}
